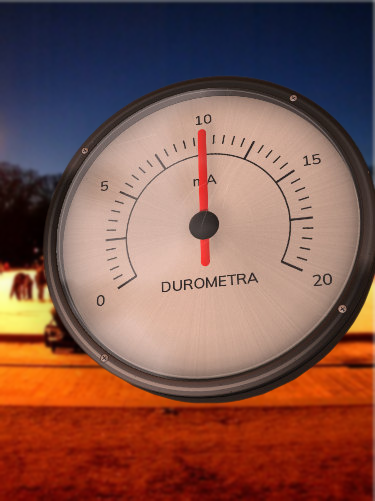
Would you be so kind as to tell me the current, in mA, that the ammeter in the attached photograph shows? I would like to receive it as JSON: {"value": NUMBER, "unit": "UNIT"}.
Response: {"value": 10, "unit": "mA"}
